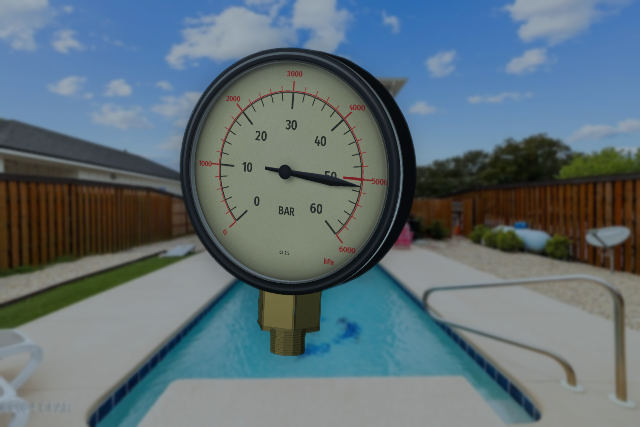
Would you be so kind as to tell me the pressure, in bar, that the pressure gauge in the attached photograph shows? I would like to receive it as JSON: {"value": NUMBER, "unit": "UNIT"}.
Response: {"value": 51, "unit": "bar"}
